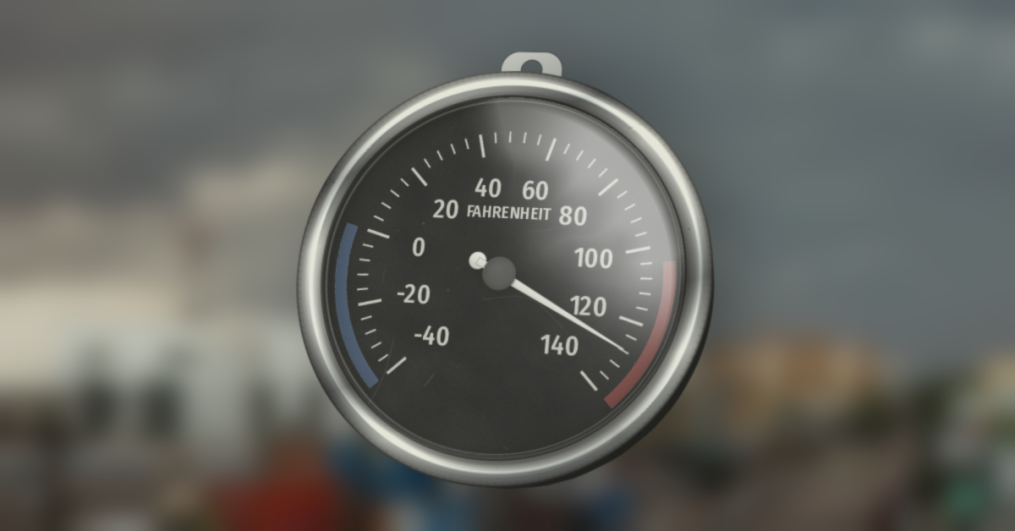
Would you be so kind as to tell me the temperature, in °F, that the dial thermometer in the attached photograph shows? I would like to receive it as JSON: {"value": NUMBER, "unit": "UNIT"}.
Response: {"value": 128, "unit": "°F"}
